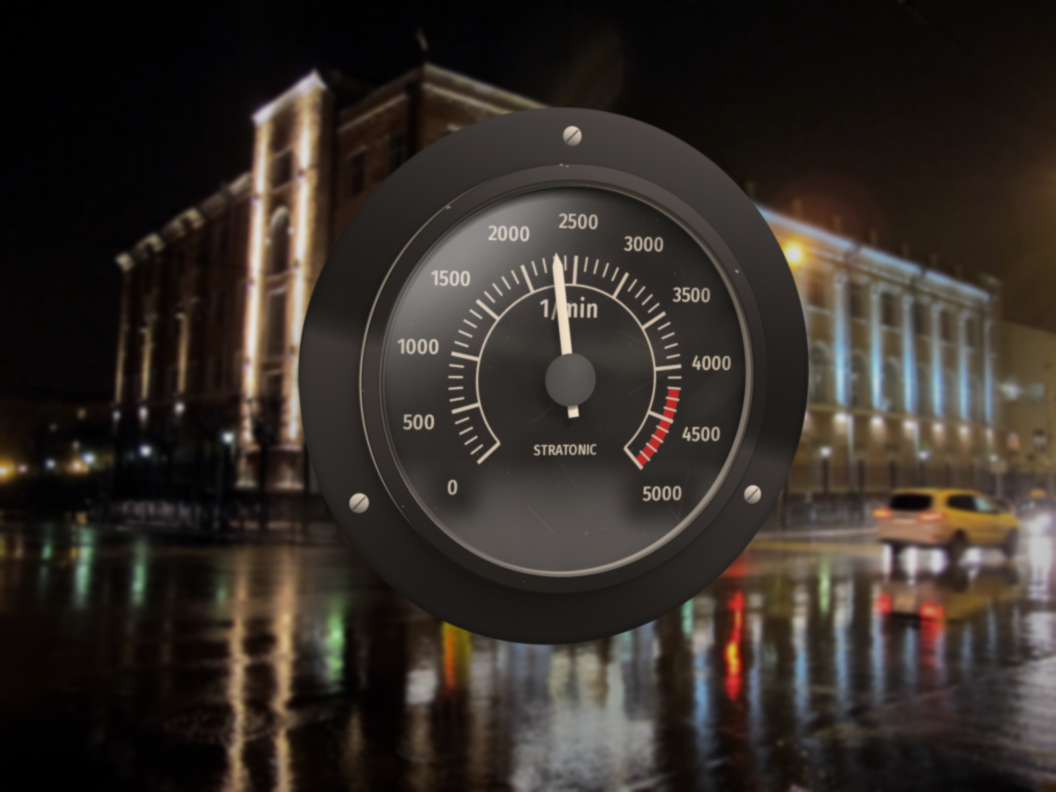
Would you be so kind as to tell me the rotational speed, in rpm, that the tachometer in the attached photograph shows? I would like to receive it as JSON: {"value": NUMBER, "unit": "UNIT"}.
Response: {"value": 2300, "unit": "rpm"}
